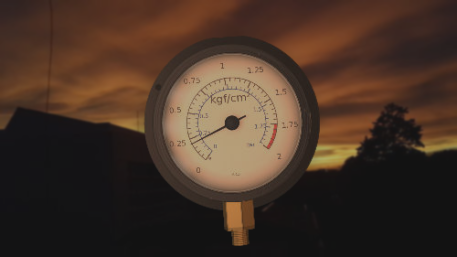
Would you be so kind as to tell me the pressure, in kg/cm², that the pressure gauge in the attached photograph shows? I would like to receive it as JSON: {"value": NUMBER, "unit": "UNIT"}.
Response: {"value": 0.2, "unit": "kg/cm²"}
